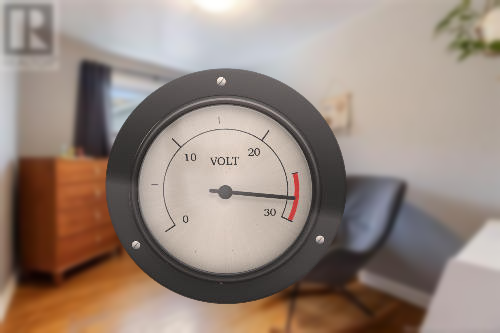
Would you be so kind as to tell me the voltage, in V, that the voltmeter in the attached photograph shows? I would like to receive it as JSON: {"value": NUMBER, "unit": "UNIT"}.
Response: {"value": 27.5, "unit": "V"}
